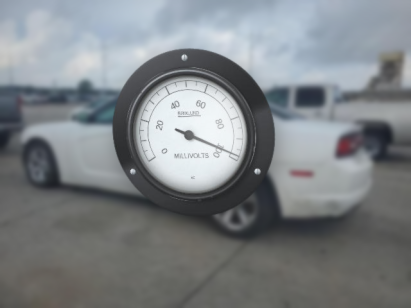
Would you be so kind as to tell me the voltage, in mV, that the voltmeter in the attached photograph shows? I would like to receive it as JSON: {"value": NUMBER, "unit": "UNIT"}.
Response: {"value": 97.5, "unit": "mV"}
